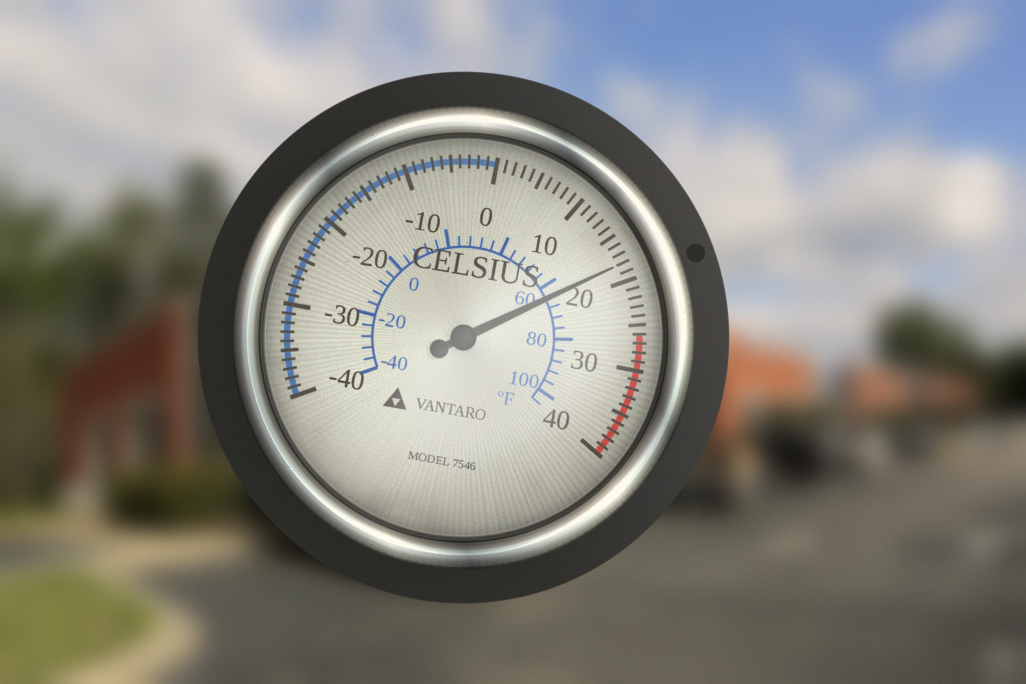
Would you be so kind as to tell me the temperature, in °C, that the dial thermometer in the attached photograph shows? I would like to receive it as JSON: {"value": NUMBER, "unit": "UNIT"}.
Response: {"value": 18, "unit": "°C"}
